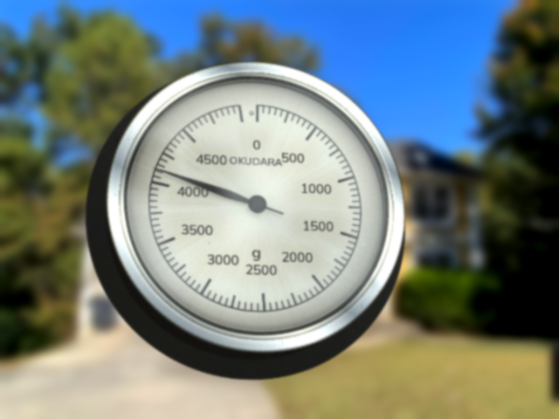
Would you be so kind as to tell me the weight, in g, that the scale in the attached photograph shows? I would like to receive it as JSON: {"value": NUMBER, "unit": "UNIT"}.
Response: {"value": 4100, "unit": "g"}
